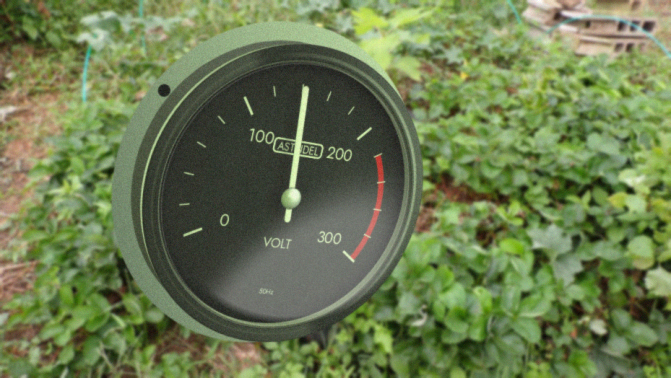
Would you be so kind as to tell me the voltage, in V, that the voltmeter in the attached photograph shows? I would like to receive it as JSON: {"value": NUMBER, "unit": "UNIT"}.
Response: {"value": 140, "unit": "V"}
